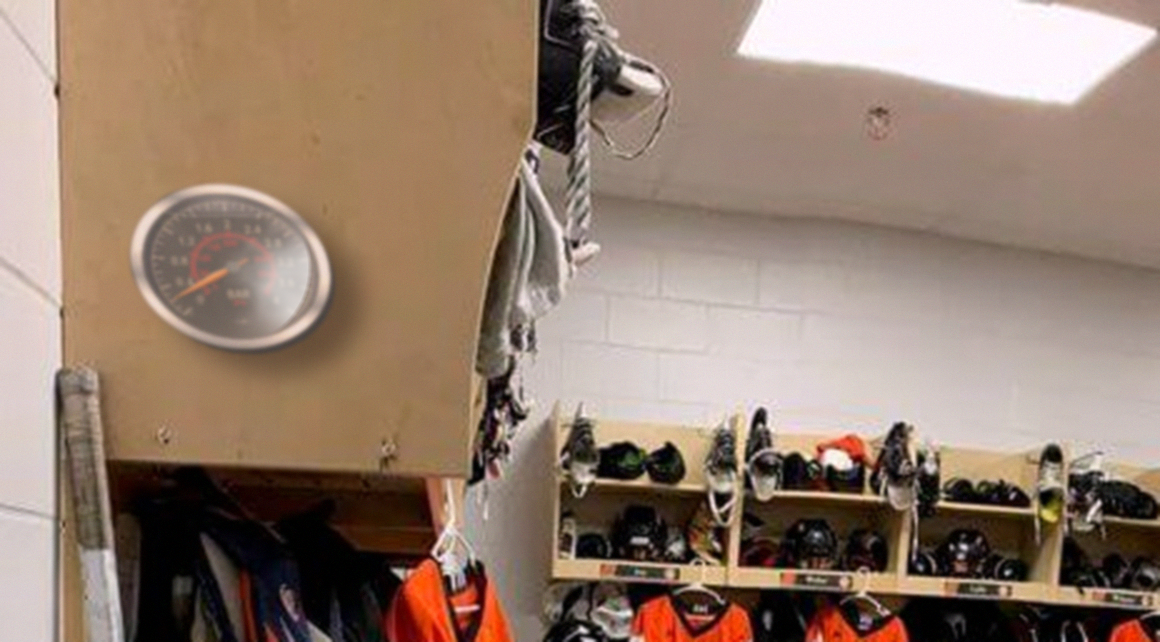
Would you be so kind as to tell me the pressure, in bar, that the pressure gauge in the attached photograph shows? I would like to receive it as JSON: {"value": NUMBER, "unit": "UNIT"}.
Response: {"value": 0.2, "unit": "bar"}
